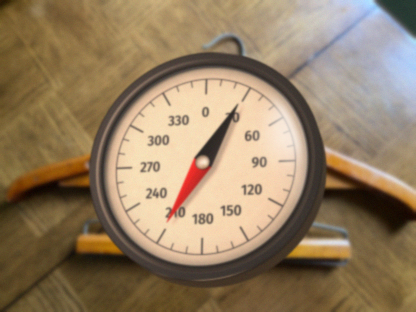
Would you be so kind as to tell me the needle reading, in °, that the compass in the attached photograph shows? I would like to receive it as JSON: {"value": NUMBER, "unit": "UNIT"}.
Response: {"value": 210, "unit": "°"}
